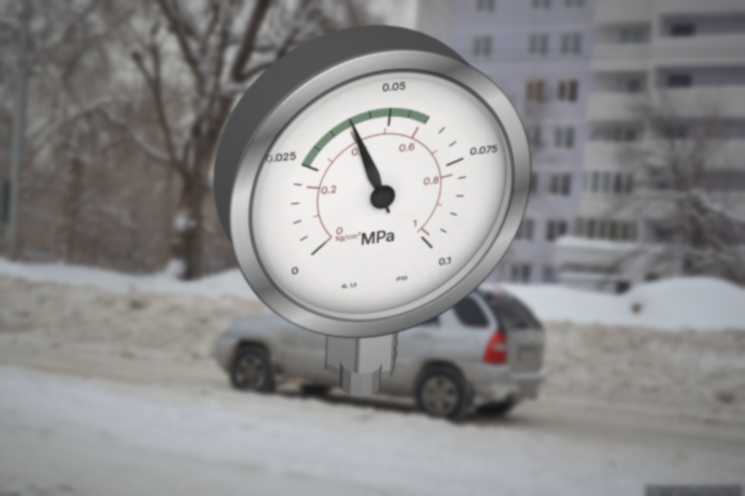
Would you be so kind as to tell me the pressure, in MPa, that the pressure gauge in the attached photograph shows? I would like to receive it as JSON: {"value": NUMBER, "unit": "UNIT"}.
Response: {"value": 0.04, "unit": "MPa"}
